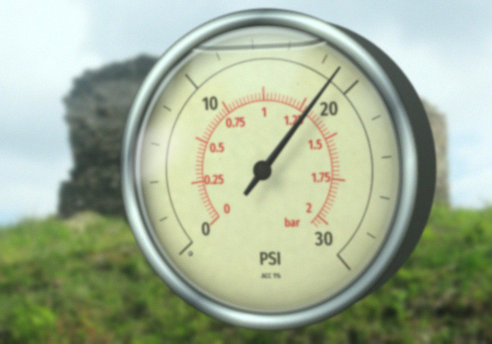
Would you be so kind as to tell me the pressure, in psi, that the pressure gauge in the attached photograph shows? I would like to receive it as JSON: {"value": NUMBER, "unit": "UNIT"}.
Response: {"value": 19, "unit": "psi"}
